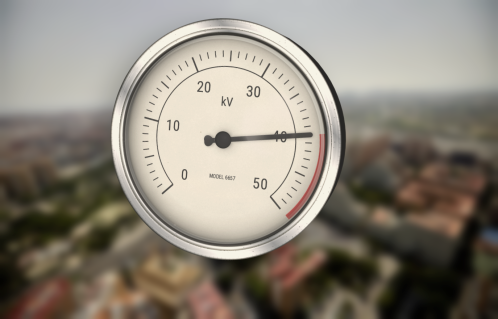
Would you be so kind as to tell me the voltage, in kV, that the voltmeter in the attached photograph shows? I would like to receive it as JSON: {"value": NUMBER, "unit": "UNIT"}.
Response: {"value": 40, "unit": "kV"}
